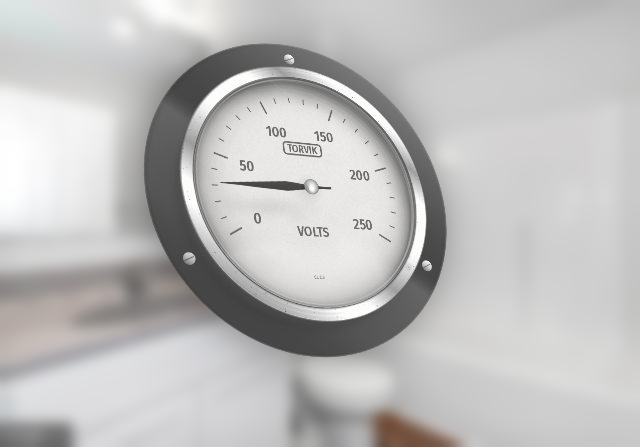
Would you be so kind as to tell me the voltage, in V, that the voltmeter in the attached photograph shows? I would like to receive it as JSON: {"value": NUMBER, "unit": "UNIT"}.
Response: {"value": 30, "unit": "V"}
